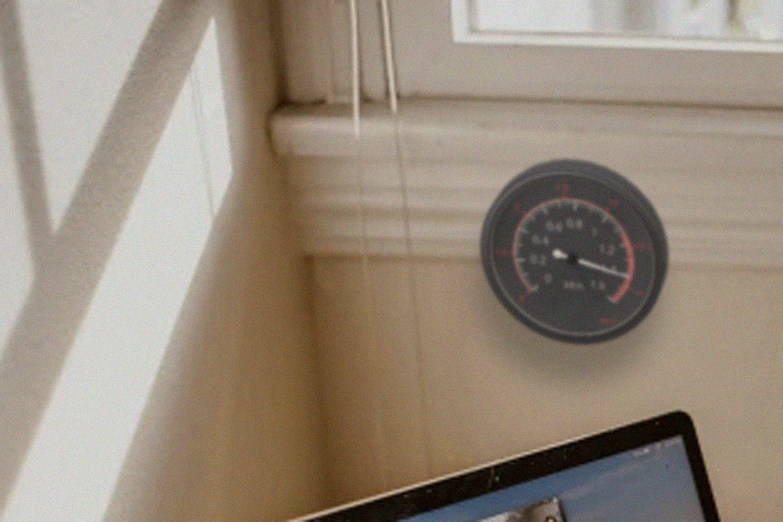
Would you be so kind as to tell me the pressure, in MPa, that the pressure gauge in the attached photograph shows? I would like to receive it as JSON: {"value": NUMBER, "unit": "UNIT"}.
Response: {"value": 1.4, "unit": "MPa"}
